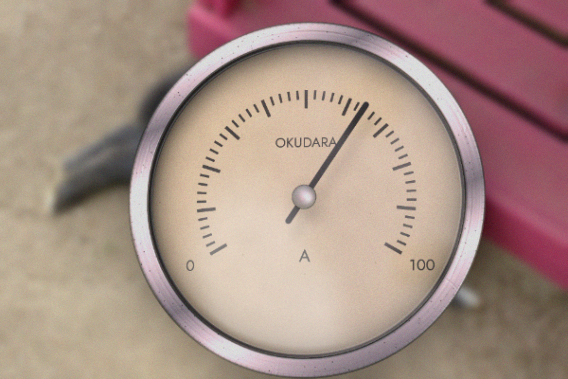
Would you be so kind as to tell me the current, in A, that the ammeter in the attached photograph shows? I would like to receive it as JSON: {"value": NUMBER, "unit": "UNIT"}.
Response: {"value": 64, "unit": "A"}
